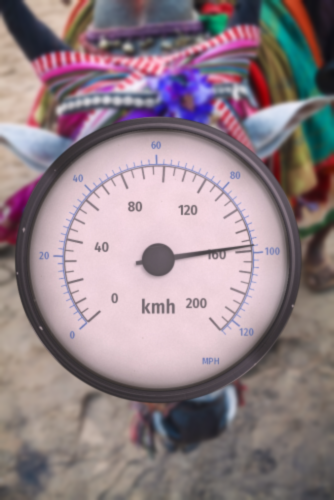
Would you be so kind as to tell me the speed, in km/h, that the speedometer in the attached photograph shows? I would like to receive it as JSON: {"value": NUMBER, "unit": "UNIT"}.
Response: {"value": 157.5, "unit": "km/h"}
